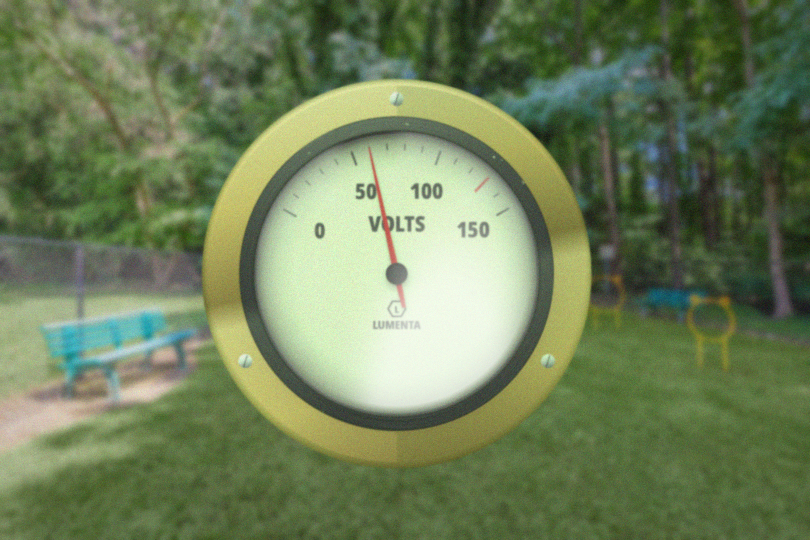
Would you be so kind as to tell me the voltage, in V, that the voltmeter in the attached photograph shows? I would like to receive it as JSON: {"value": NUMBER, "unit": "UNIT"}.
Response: {"value": 60, "unit": "V"}
